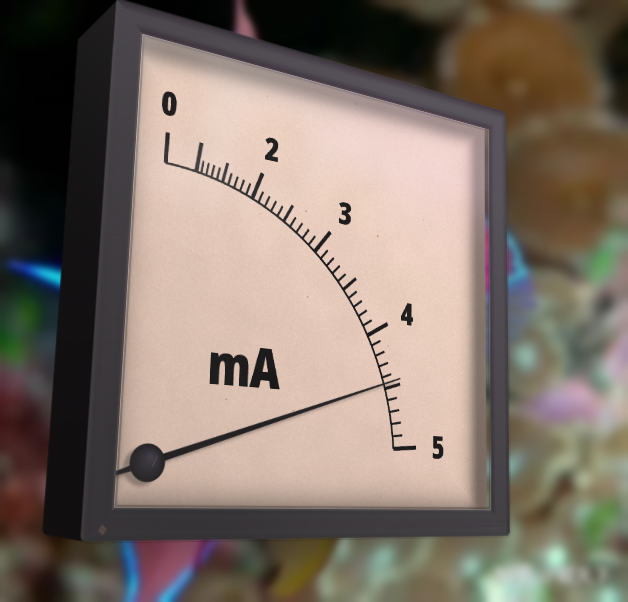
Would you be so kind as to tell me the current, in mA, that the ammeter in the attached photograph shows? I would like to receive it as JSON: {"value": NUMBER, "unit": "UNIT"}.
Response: {"value": 4.45, "unit": "mA"}
